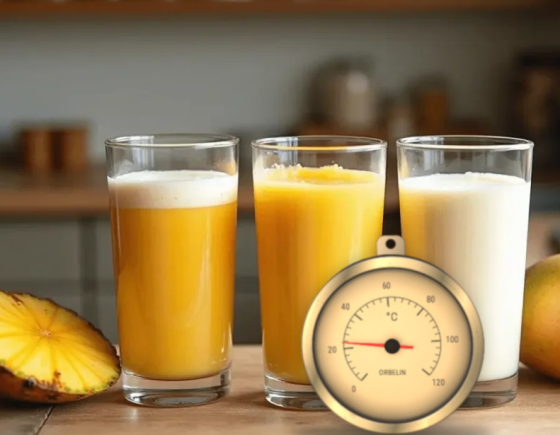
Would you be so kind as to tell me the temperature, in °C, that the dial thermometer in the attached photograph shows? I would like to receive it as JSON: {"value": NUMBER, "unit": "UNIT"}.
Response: {"value": 24, "unit": "°C"}
